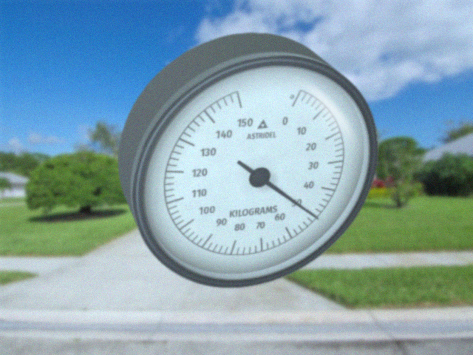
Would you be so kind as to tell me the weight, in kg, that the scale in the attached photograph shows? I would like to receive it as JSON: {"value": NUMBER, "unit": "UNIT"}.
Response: {"value": 50, "unit": "kg"}
